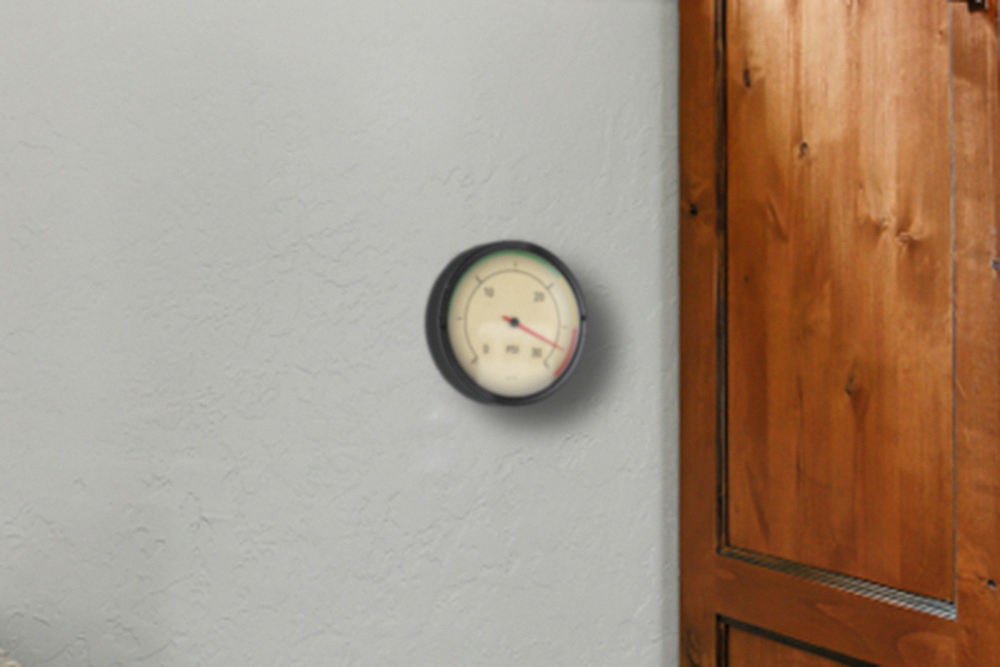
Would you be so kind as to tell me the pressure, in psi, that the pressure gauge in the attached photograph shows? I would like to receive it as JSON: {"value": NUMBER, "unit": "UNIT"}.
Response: {"value": 27.5, "unit": "psi"}
